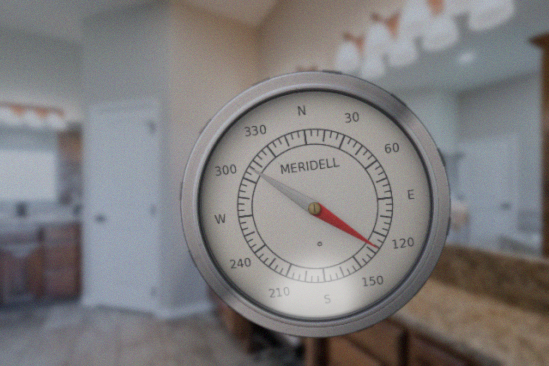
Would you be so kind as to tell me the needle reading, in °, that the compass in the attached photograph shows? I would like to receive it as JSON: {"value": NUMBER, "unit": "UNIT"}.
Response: {"value": 130, "unit": "°"}
